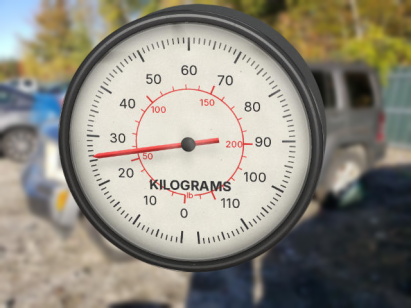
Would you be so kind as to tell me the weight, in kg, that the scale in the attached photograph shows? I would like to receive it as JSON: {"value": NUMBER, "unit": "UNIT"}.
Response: {"value": 26, "unit": "kg"}
